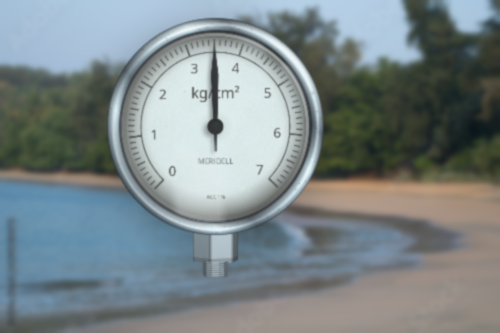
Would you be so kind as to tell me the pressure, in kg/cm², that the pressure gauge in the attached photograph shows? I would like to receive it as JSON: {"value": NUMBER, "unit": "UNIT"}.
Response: {"value": 3.5, "unit": "kg/cm²"}
